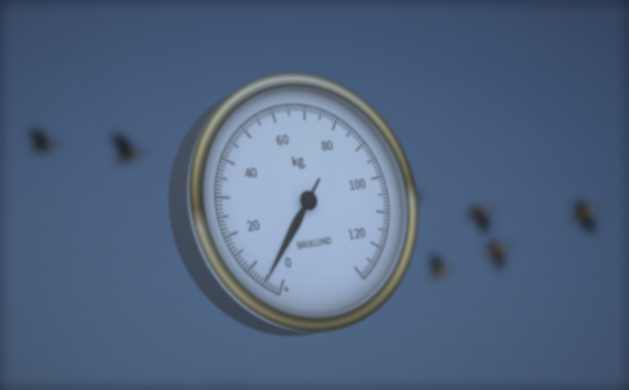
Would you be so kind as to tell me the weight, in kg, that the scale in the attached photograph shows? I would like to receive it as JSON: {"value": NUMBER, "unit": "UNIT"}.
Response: {"value": 5, "unit": "kg"}
